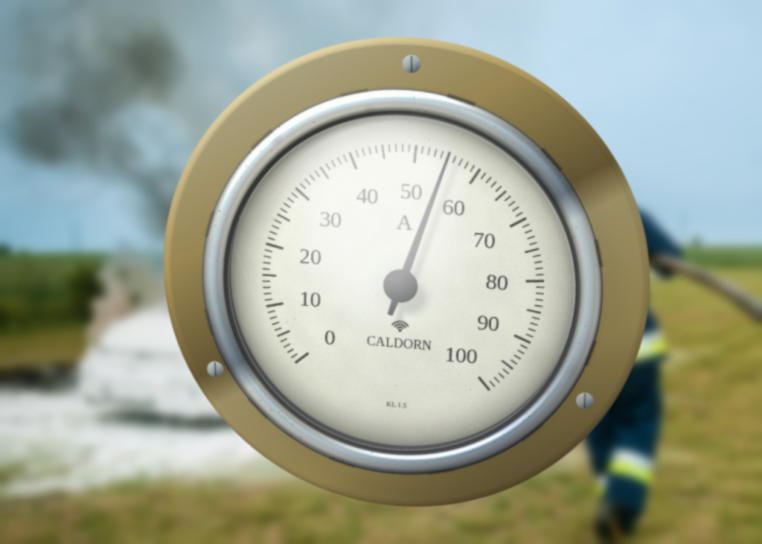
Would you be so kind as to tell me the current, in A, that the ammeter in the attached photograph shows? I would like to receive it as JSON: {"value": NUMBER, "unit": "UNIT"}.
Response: {"value": 55, "unit": "A"}
